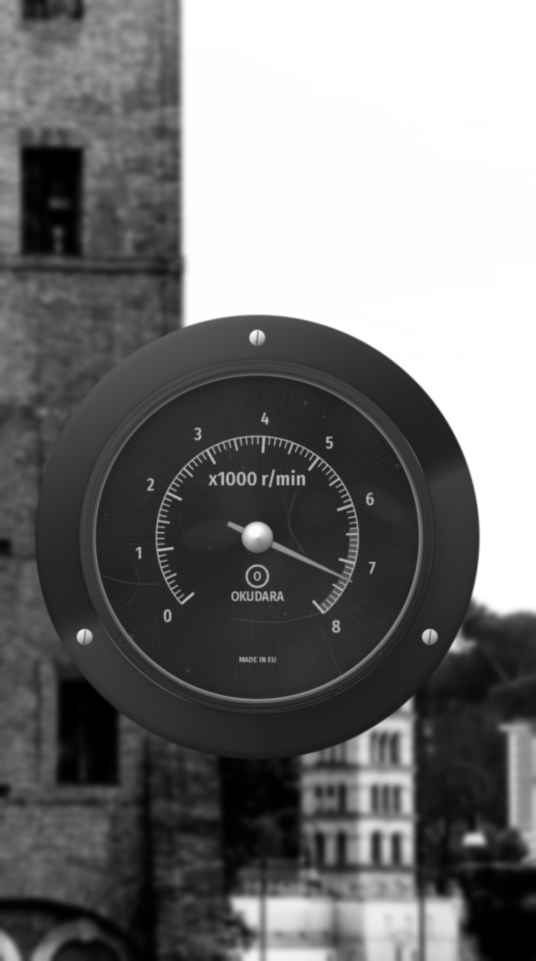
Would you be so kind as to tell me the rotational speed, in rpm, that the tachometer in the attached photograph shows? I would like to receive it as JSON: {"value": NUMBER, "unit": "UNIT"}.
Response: {"value": 7300, "unit": "rpm"}
